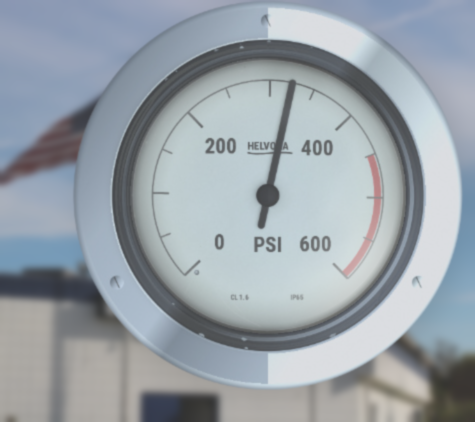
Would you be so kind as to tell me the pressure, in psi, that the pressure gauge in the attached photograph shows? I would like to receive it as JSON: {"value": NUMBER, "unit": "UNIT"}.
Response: {"value": 325, "unit": "psi"}
